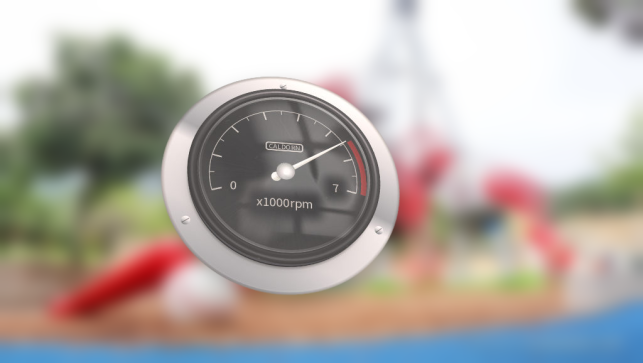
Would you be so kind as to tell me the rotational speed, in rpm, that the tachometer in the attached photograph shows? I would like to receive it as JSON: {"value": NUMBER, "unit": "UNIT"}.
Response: {"value": 5500, "unit": "rpm"}
